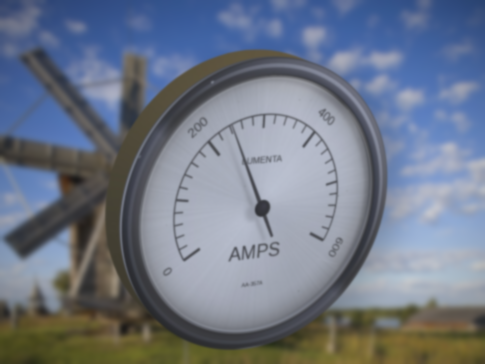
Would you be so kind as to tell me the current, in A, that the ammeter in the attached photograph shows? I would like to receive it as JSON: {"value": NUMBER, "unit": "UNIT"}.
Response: {"value": 240, "unit": "A"}
